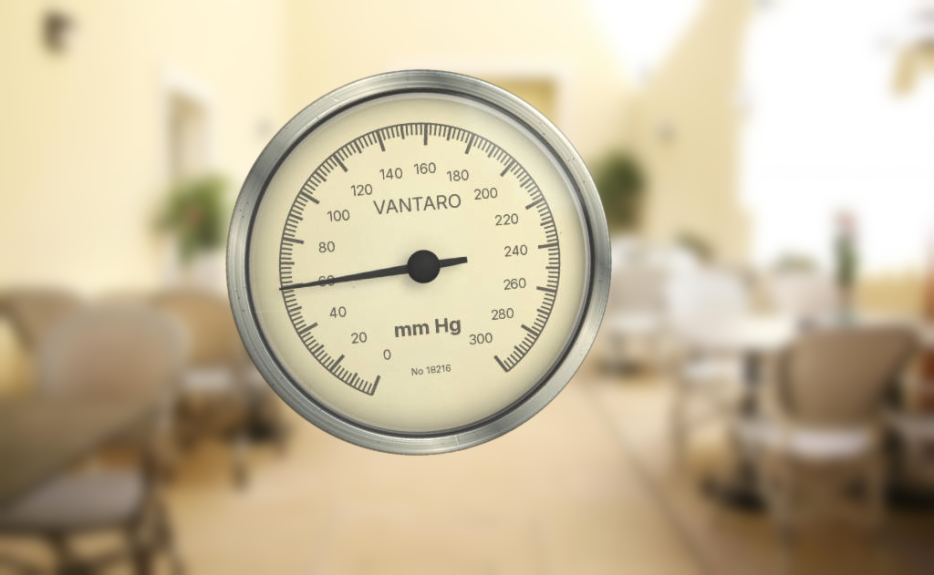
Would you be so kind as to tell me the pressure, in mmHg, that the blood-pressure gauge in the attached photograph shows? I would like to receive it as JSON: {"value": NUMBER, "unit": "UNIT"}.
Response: {"value": 60, "unit": "mmHg"}
